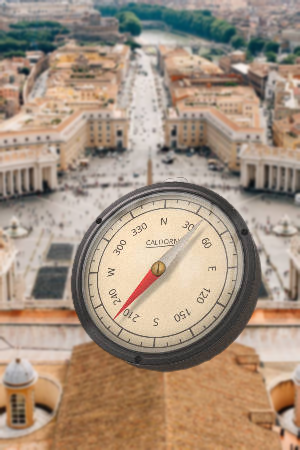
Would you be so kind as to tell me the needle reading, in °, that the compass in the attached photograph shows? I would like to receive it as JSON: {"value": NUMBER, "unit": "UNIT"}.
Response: {"value": 220, "unit": "°"}
